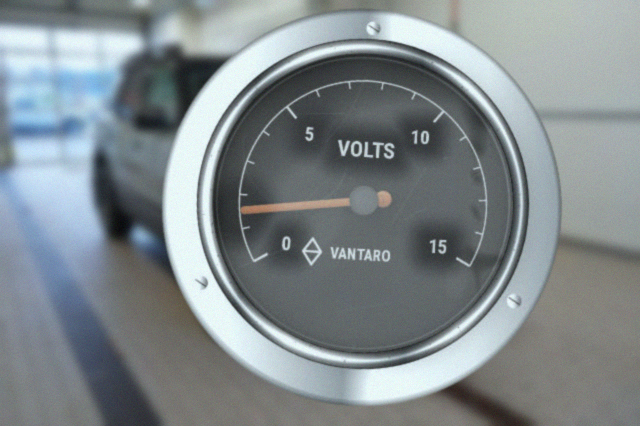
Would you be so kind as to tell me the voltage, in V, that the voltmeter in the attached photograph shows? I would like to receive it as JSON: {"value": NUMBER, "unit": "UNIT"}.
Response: {"value": 1.5, "unit": "V"}
